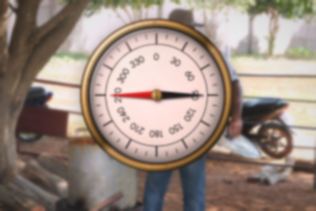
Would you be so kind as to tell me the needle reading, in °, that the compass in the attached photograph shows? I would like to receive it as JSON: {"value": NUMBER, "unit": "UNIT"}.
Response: {"value": 270, "unit": "°"}
